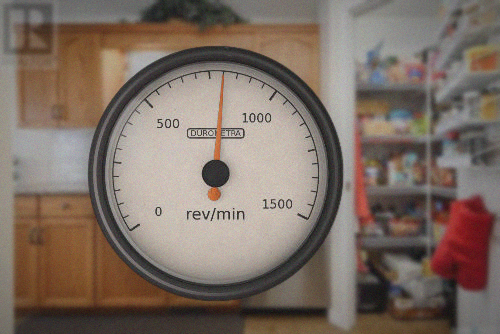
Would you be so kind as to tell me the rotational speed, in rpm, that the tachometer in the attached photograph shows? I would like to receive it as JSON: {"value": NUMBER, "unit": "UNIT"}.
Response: {"value": 800, "unit": "rpm"}
